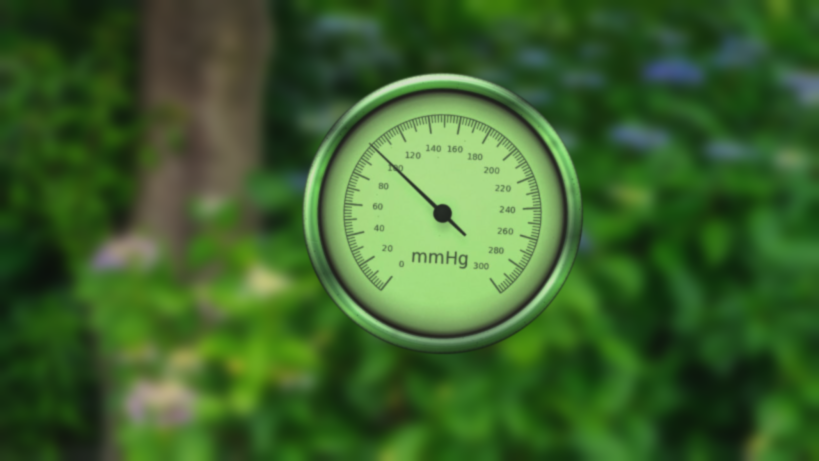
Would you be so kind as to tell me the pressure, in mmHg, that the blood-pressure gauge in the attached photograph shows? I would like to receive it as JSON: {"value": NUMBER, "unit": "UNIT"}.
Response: {"value": 100, "unit": "mmHg"}
